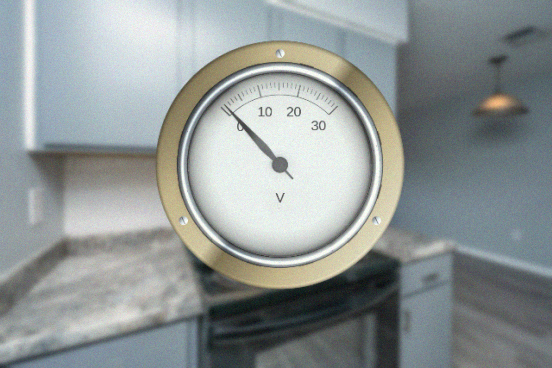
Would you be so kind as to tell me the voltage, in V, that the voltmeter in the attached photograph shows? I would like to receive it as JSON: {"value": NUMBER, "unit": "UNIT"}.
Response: {"value": 1, "unit": "V"}
